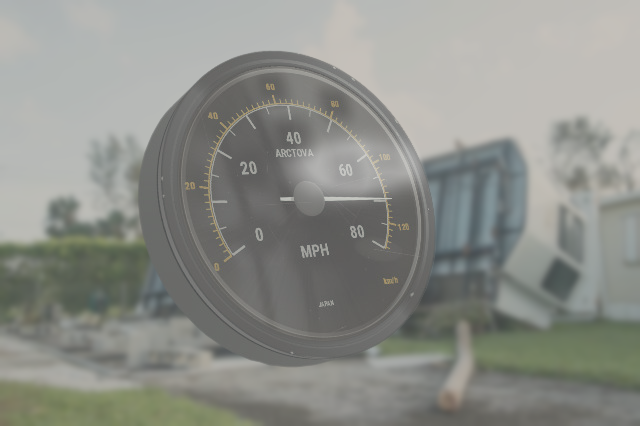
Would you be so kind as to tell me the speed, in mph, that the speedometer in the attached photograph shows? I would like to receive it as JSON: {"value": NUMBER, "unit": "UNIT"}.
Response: {"value": 70, "unit": "mph"}
